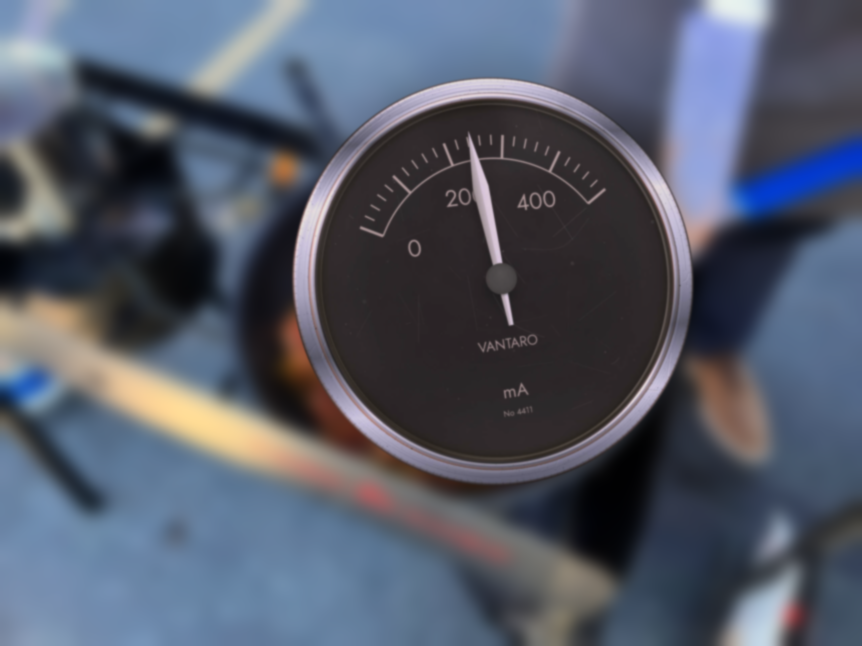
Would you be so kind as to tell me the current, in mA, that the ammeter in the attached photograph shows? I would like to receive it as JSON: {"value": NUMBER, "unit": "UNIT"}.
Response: {"value": 240, "unit": "mA"}
